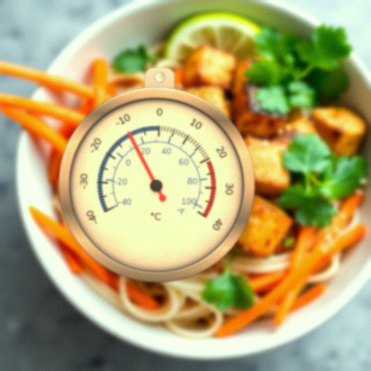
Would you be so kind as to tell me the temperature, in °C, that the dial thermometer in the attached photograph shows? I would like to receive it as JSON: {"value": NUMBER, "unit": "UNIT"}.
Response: {"value": -10, "unit": "°C"}
